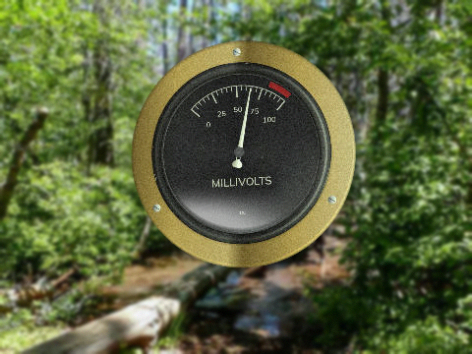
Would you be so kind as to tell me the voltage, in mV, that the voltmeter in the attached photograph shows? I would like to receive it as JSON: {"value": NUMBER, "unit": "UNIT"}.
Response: {"value": 65, "unit": "mV"}
